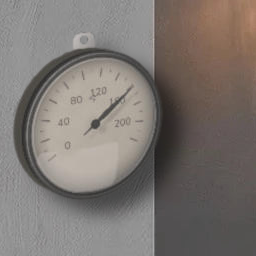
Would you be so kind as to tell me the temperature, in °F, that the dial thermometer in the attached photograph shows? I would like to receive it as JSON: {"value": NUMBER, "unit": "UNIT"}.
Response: {"value": 160, "unit": "°F"}
